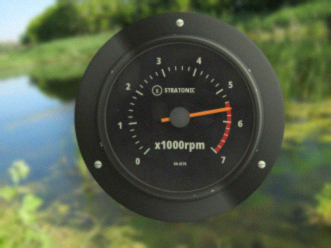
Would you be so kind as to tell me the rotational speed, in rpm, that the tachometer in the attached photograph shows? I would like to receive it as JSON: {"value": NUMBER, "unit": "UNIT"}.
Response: {"value": 5600, "unit": "rpm"}
